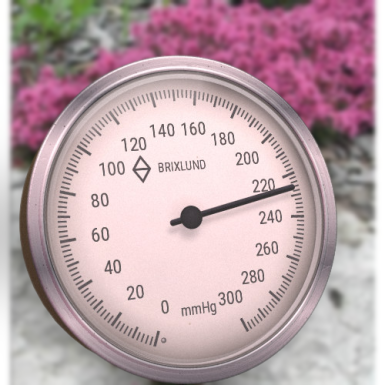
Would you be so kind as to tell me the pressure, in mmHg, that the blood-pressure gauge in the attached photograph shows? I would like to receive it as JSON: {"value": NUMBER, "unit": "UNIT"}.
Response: {"value": 226, "unit": "mmHg"}
